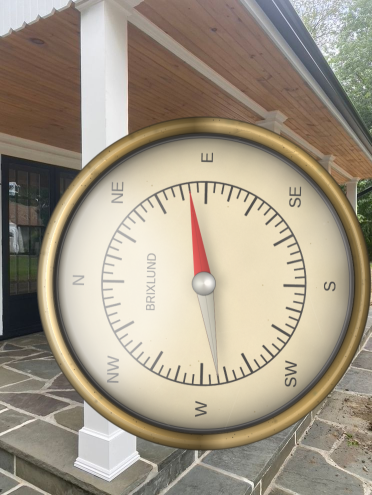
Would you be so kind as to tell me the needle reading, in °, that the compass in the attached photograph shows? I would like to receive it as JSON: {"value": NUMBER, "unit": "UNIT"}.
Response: {"value": 80, "unit": "°"}
